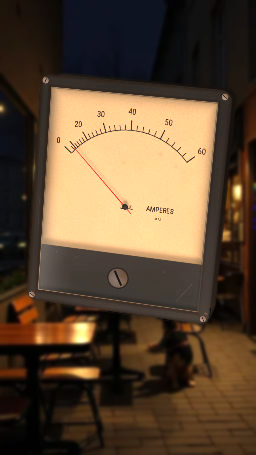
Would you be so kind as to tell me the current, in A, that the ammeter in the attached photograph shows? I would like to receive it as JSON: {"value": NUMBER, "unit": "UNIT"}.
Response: {"value": 10, "unit": "A"}
